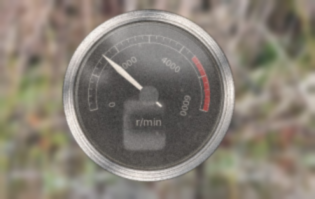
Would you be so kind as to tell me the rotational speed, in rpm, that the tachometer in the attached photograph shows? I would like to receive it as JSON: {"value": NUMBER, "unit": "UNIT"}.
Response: {"value": 1600, "unit": "rpm"}
